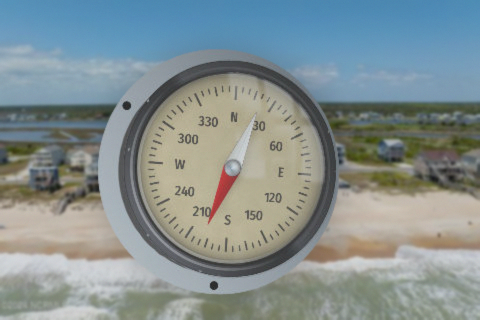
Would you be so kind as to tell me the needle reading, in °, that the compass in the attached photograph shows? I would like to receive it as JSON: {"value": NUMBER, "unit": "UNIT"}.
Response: {"value": 200, "unit": "°"}
